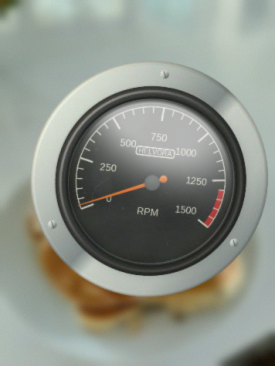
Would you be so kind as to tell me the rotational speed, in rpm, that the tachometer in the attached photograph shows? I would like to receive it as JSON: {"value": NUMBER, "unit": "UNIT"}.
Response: {"value": 25, "unit": "rpm"}
